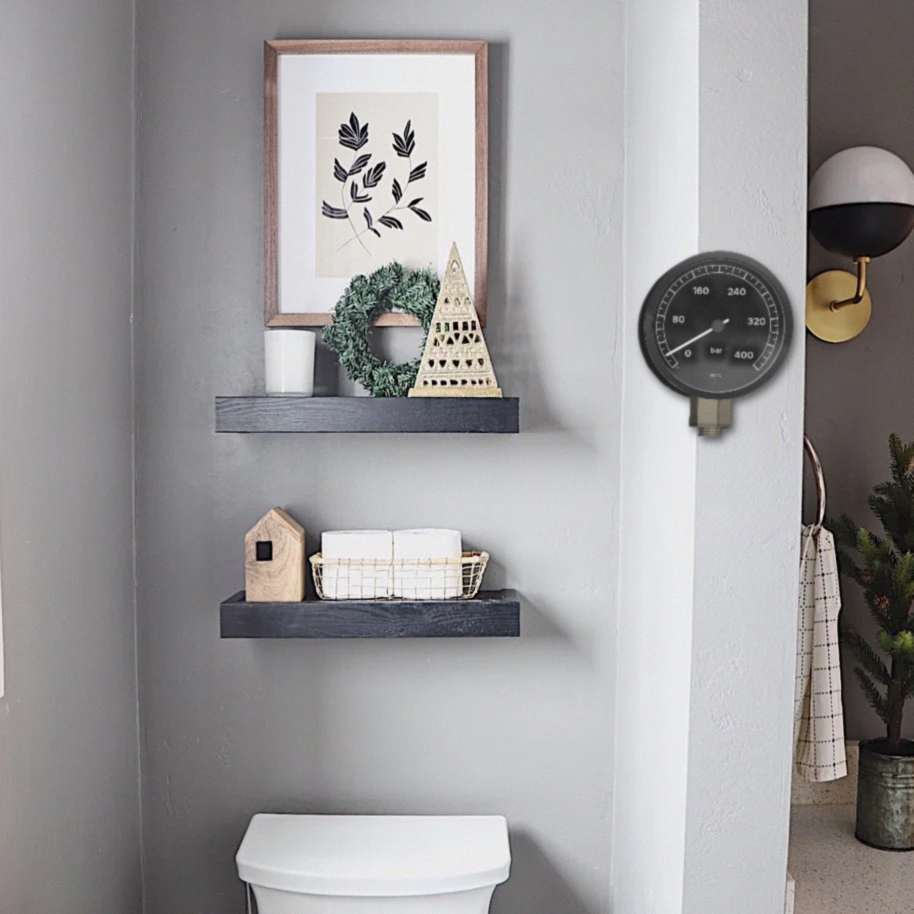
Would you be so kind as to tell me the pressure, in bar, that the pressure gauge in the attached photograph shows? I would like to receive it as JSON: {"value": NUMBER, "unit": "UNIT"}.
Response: {"value": 20, "unit": "bar"}
